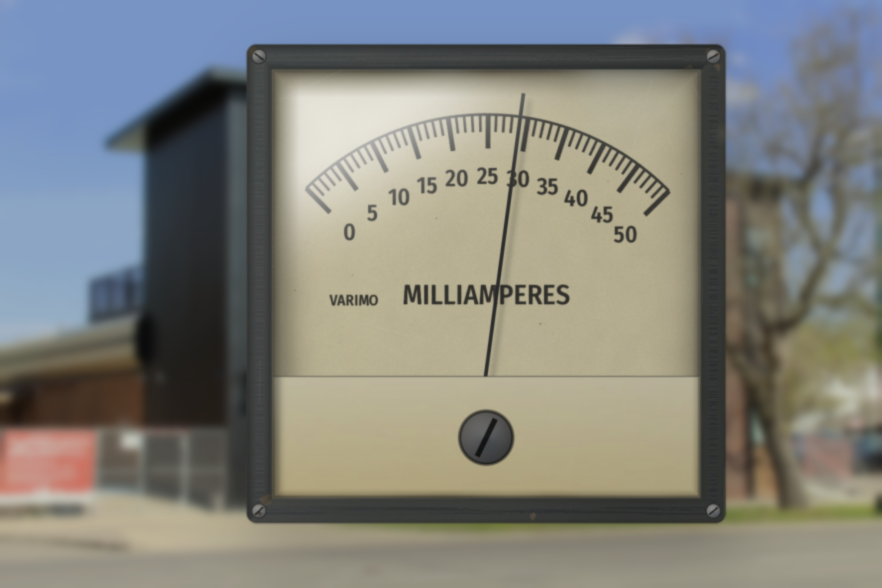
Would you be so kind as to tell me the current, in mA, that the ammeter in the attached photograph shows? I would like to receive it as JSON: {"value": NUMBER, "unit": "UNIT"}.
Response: {"value": 29, "unit": "mA"}
